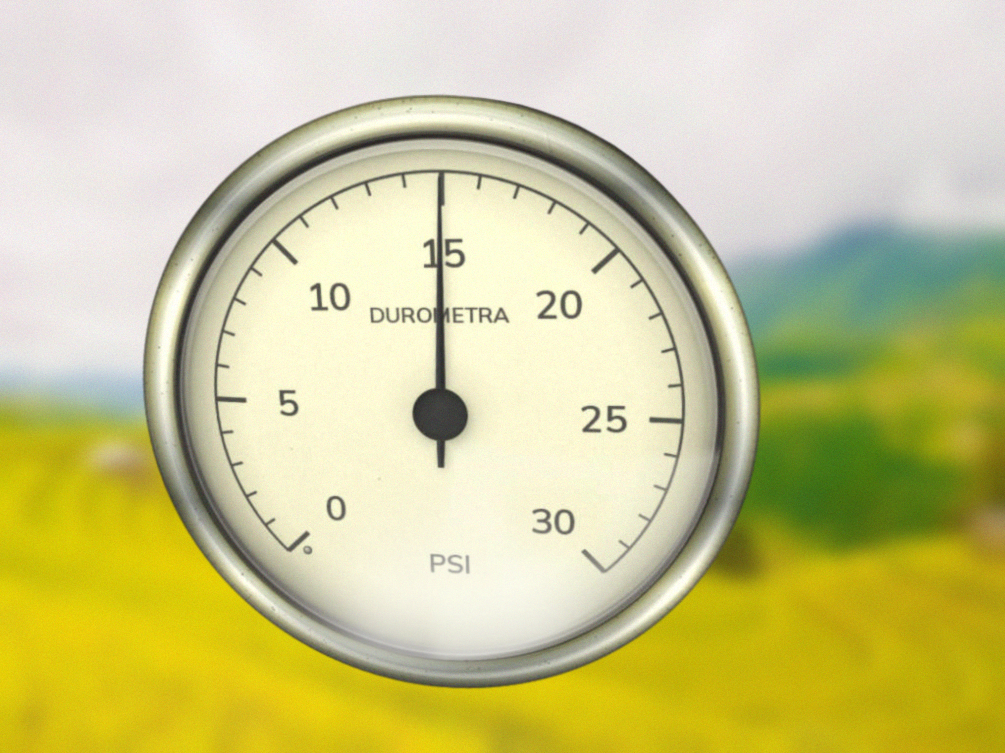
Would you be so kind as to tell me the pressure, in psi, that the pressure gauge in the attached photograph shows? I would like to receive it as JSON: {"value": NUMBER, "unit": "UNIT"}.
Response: {"value": 15, "unit": "psi"}
